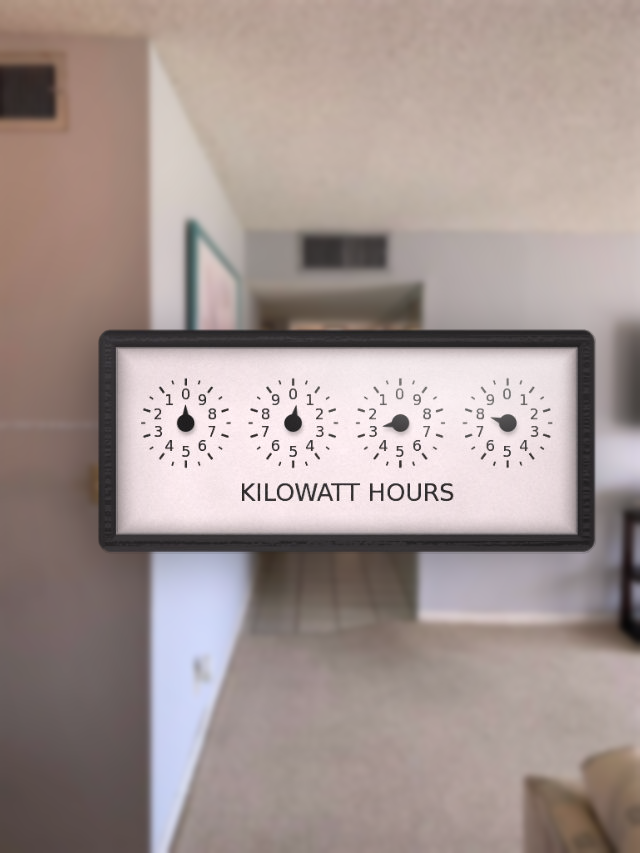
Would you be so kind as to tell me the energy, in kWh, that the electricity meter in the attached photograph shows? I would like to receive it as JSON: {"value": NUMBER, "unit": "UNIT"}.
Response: {"value": 28, "unit": "kWh"}
